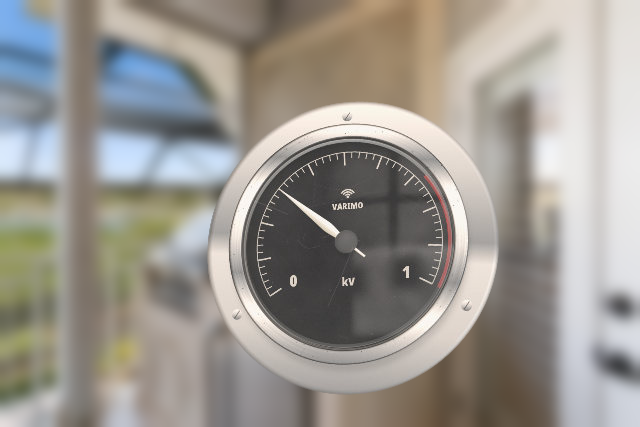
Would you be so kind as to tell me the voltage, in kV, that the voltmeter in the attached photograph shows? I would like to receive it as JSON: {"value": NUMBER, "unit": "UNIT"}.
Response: {"value": 0.3, "unit": "kV"}
